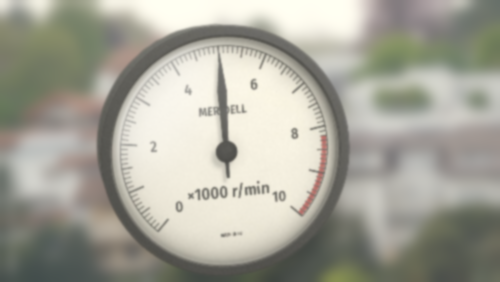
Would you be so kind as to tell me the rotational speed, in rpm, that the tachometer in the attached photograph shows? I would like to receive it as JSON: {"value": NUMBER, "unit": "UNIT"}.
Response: {"value": 5000, "unit": "rpm"}
